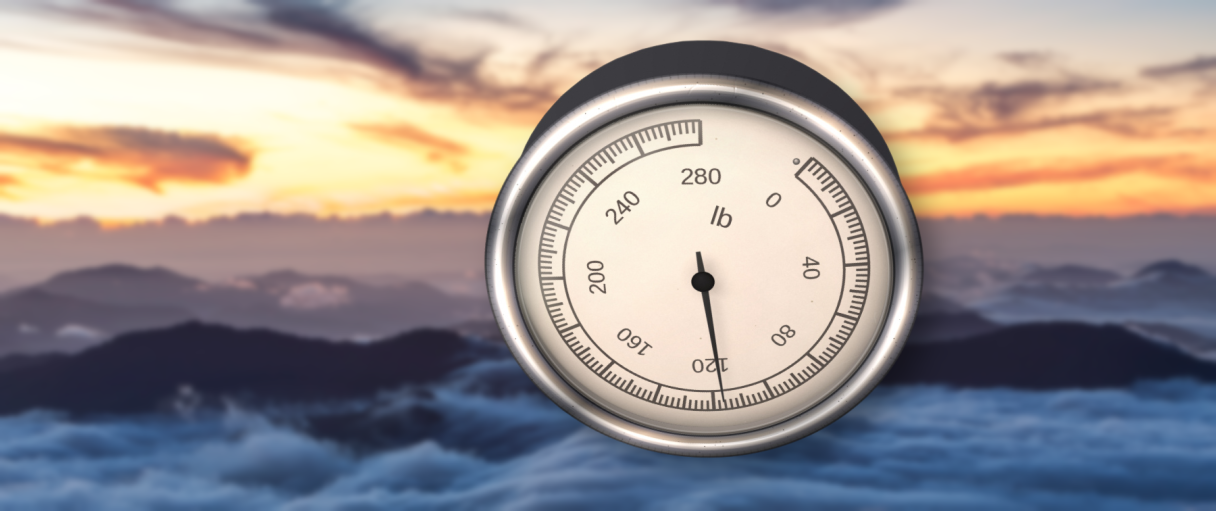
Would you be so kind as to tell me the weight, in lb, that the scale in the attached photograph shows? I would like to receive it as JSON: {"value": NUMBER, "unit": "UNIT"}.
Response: {"value": 116, "unit": "lb"}
